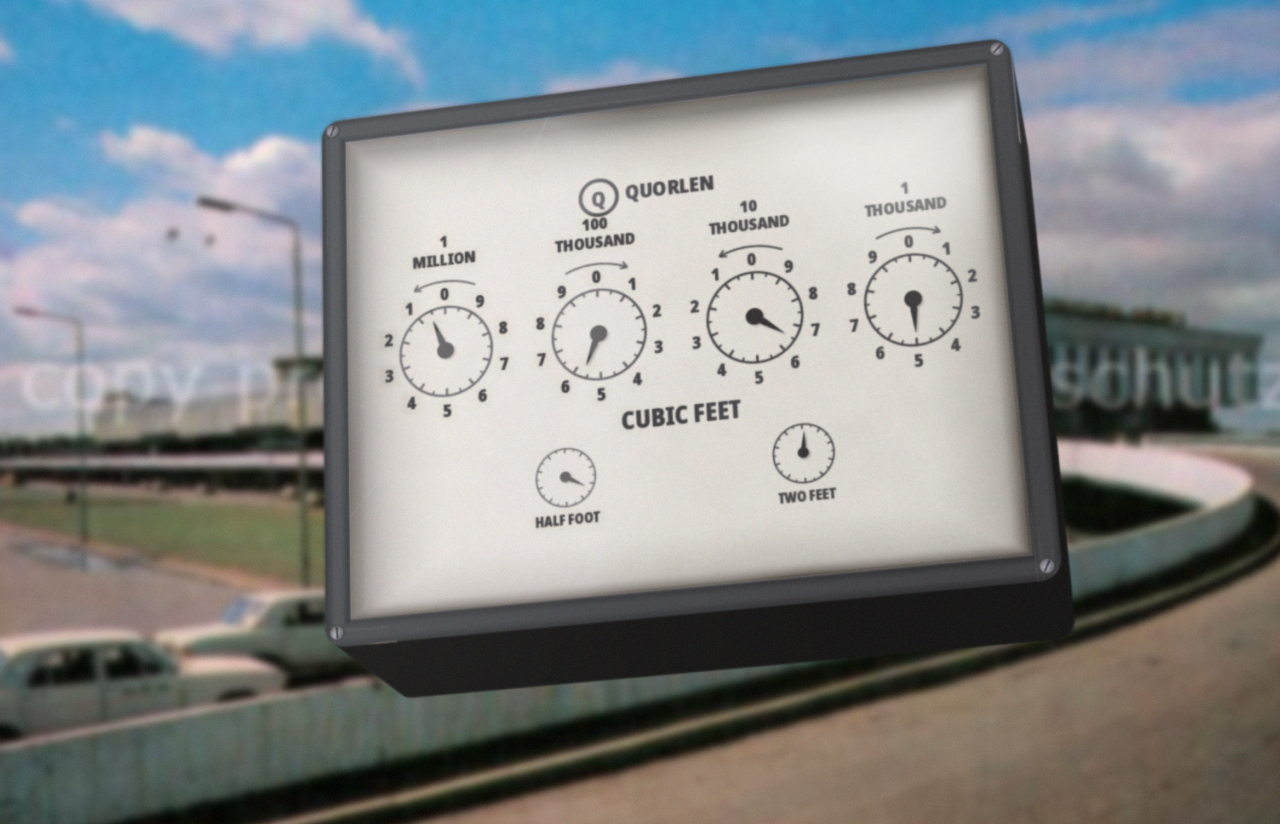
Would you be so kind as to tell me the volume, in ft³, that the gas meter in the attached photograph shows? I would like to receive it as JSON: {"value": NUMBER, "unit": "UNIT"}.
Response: {"value": 56500, "unit": "ft³"}
